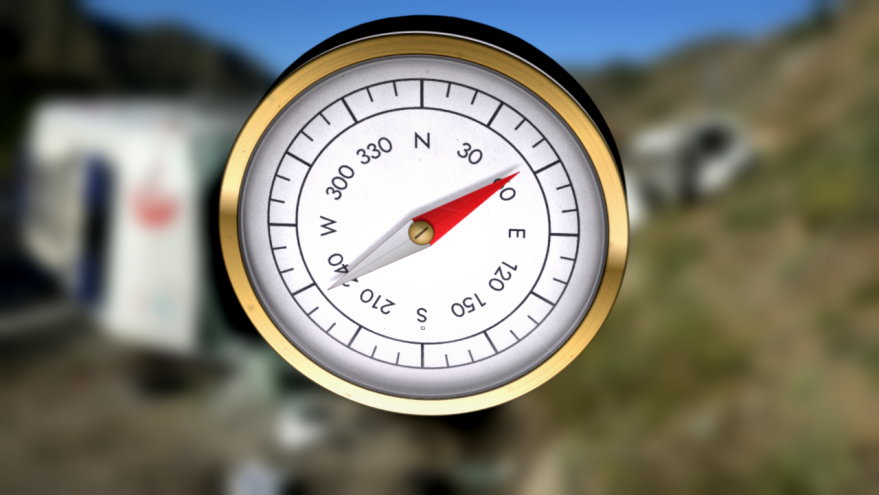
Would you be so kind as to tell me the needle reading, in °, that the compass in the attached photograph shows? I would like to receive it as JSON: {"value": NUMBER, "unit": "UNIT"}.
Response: {"value": 55, "unit": "°"}
